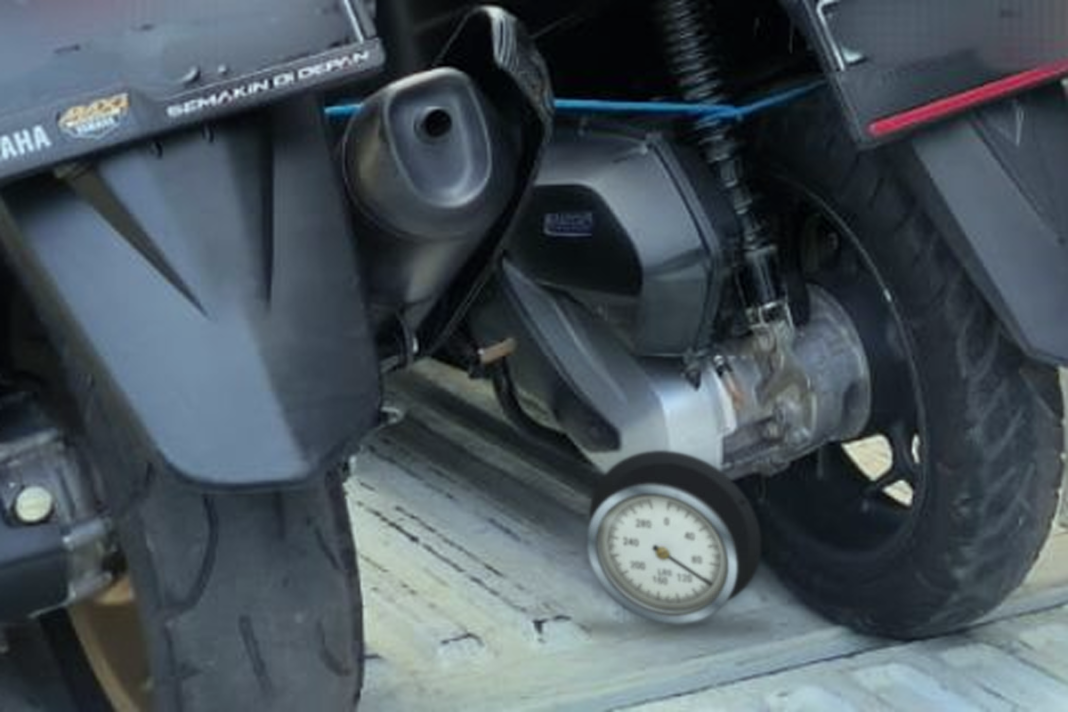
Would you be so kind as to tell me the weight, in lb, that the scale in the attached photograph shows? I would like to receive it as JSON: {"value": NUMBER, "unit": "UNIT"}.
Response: {"value": 100, "unit": "lb"}
